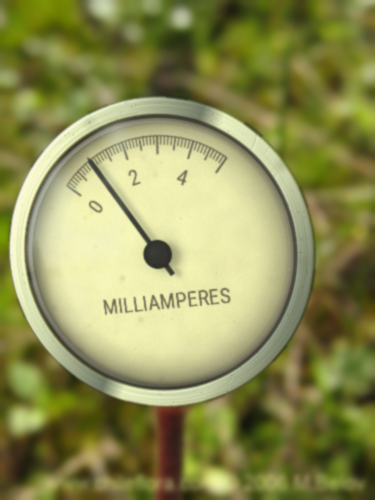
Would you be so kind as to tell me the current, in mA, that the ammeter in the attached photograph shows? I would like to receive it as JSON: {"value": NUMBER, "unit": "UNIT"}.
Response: {"value": 1, "unit": "mA"}
